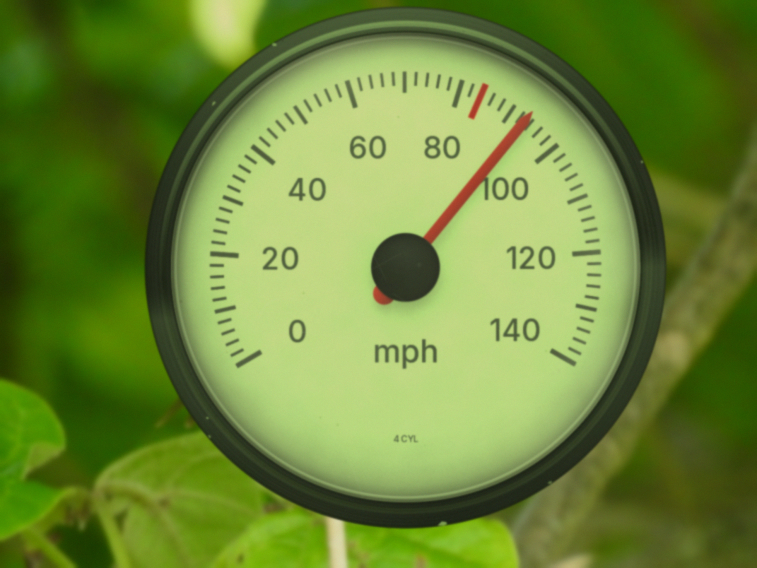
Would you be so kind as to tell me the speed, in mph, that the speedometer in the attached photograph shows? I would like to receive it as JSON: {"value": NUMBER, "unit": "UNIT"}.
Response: {"value": 93, "unit": "mph"}
